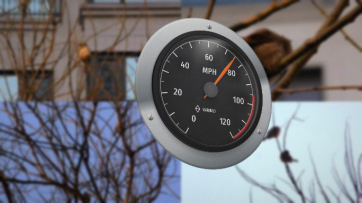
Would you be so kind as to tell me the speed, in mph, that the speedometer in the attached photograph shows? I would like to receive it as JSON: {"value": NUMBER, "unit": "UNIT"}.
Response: {"value": 75, "unit": "mph"}
